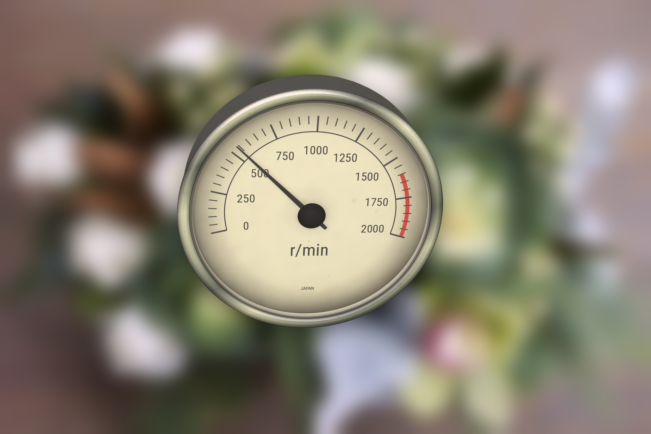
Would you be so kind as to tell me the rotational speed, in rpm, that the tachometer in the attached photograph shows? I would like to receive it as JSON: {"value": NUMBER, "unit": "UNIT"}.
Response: {"value": 550, "unit": "rpm"}
